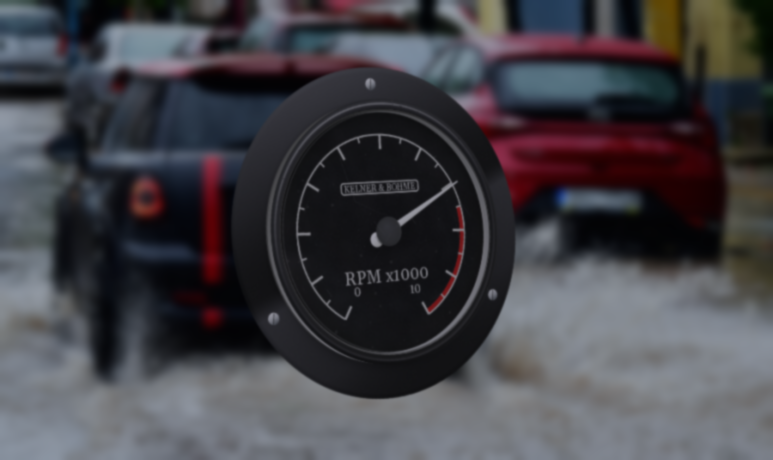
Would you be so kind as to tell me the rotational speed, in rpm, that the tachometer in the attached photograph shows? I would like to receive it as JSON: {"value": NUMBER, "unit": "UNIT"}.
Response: {"value": 7000, "unit": "rpm"}
